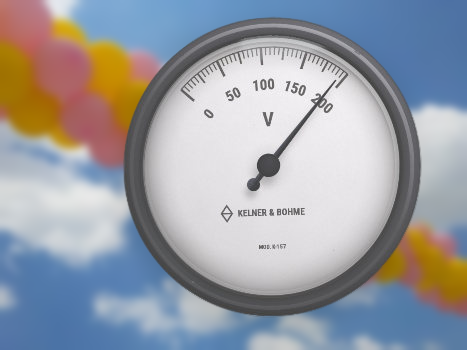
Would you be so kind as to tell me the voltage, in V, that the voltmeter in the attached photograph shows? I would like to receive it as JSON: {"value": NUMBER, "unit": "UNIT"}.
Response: {"value": 195, "unit": "V"}
